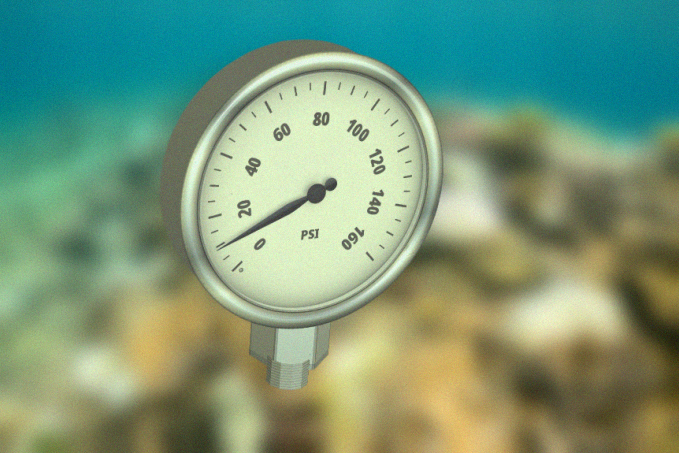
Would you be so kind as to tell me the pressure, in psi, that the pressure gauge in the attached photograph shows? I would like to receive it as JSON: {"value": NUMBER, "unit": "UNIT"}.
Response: {"value": 10, "unit": "psi"}
